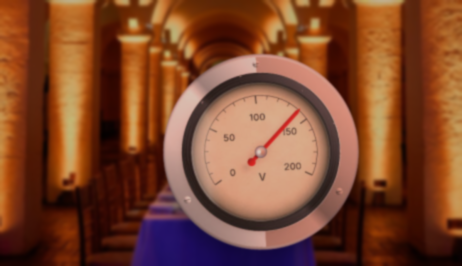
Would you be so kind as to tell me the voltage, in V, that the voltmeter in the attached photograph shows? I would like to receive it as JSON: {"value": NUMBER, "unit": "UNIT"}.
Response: {"value": 140, "unit": "V"}
